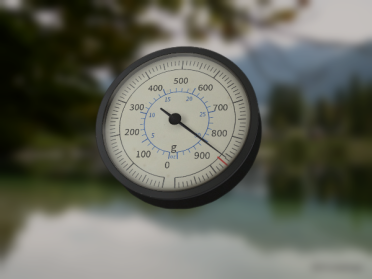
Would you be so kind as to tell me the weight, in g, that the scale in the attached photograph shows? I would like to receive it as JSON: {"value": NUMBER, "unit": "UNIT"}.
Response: {"value": 860, "unit": "g"}
